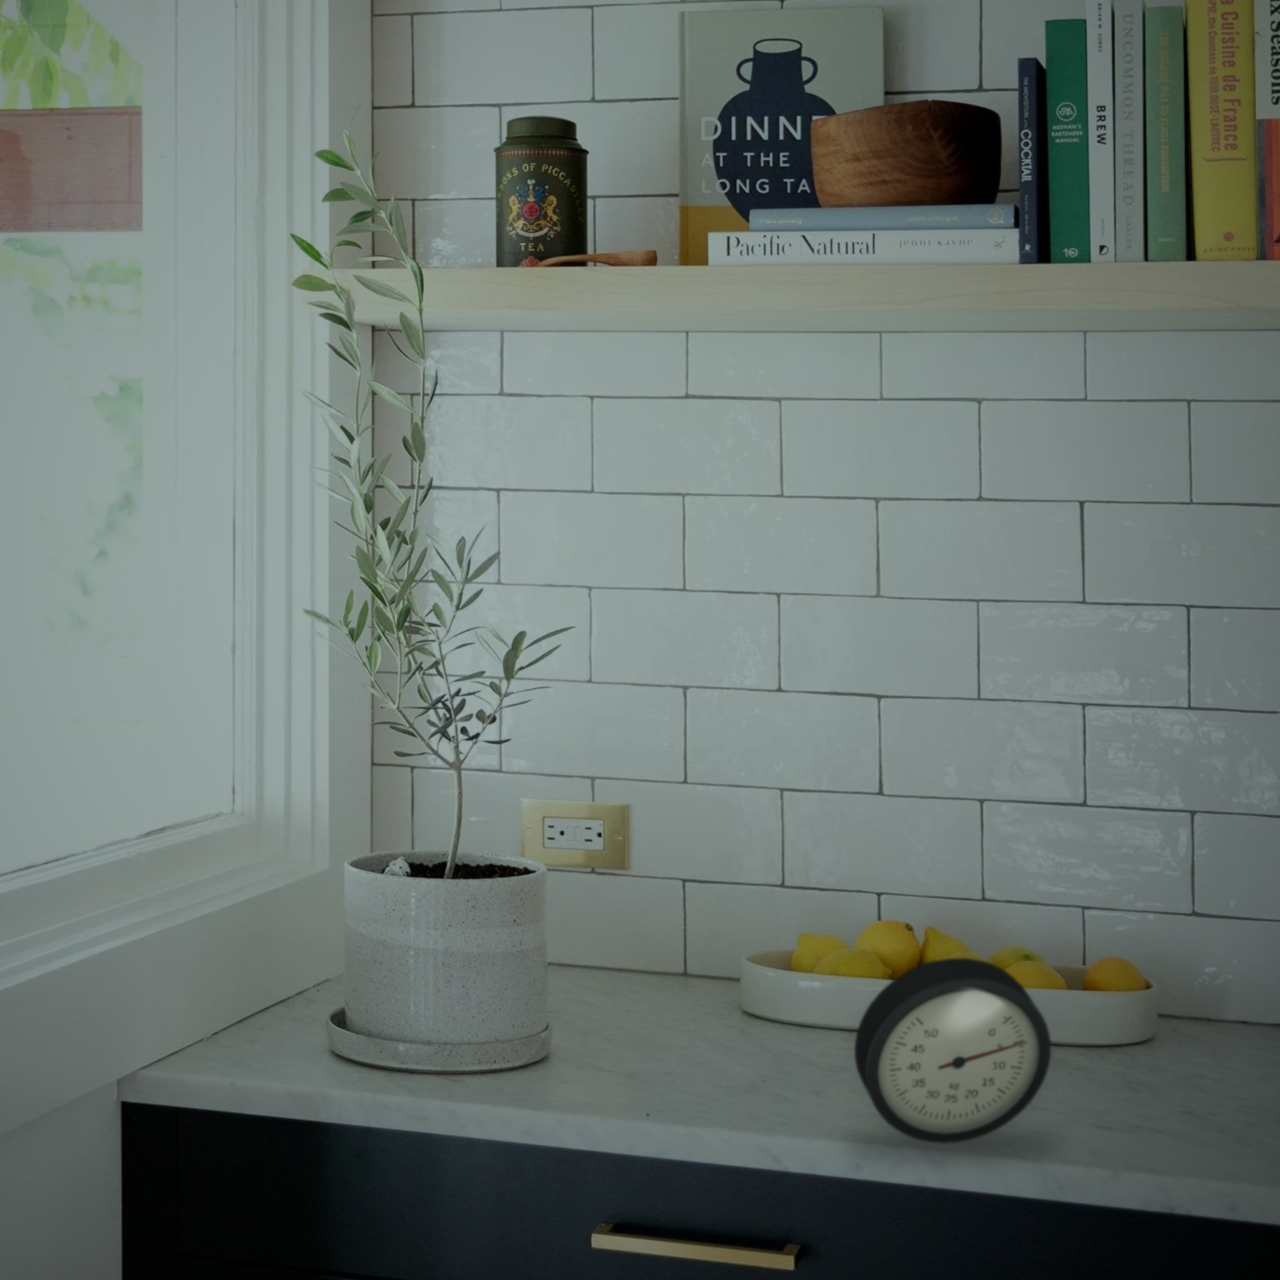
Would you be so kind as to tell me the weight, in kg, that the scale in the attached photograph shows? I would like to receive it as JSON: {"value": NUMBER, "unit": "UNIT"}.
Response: {"value": 5, "unit": "kg"}
